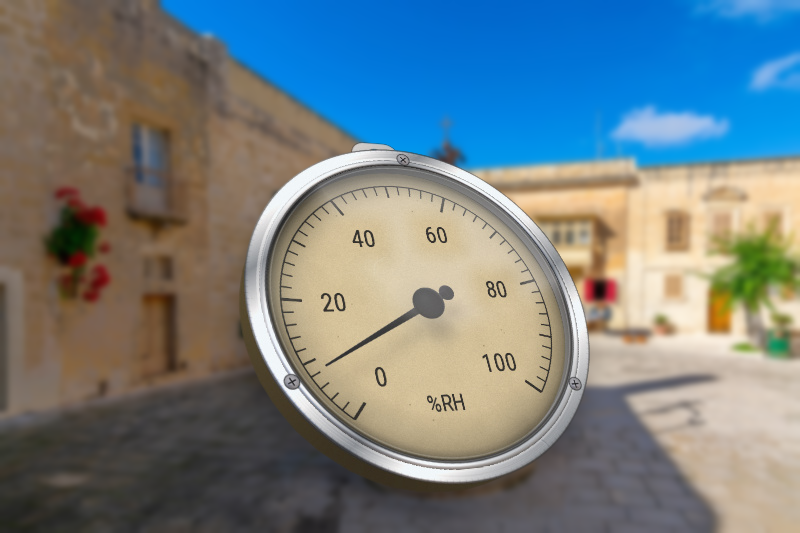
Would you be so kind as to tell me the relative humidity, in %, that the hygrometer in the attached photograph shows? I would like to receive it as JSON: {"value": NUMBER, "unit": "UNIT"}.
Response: {"value": 8, "unit": "%"}
